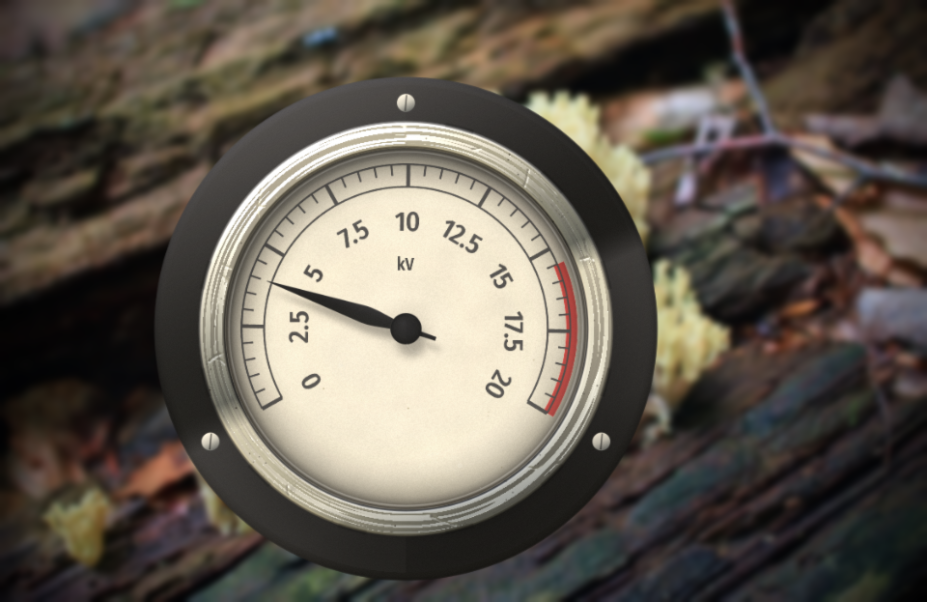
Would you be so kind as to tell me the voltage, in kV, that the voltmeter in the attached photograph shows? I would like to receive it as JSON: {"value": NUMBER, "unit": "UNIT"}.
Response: {"value": 4, "unit": "kV"}
